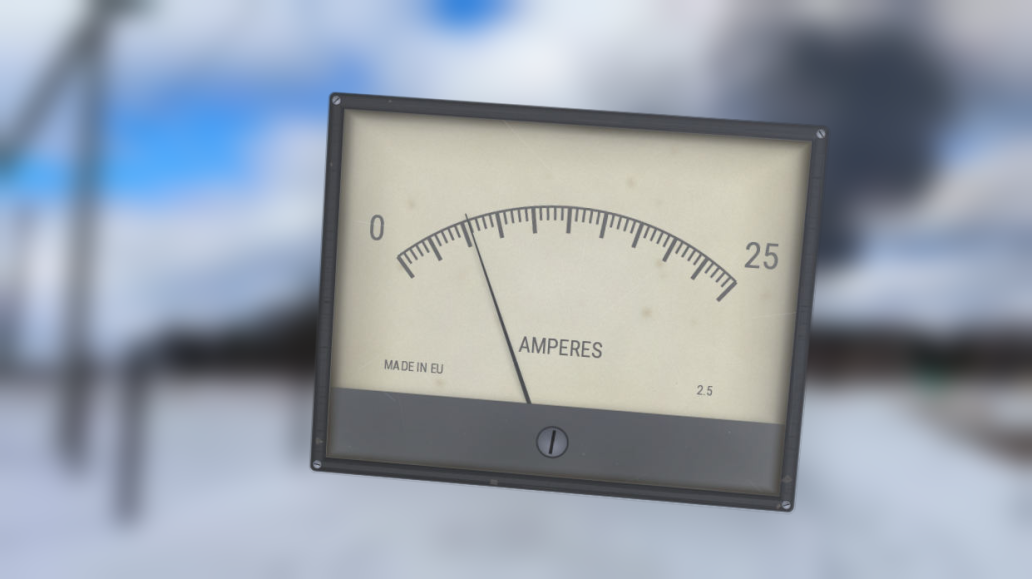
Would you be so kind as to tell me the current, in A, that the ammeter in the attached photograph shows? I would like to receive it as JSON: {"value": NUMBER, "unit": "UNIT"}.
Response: {"value": 5.5, "unit": "A"}
